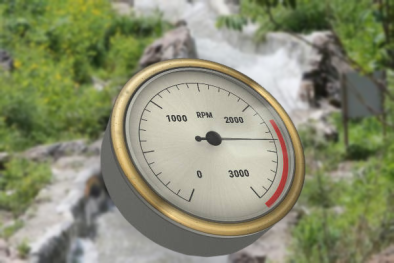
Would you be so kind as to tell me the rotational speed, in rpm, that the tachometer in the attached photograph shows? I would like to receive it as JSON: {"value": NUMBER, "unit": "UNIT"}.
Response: {"value": 2400, "unit": "rpm"}
